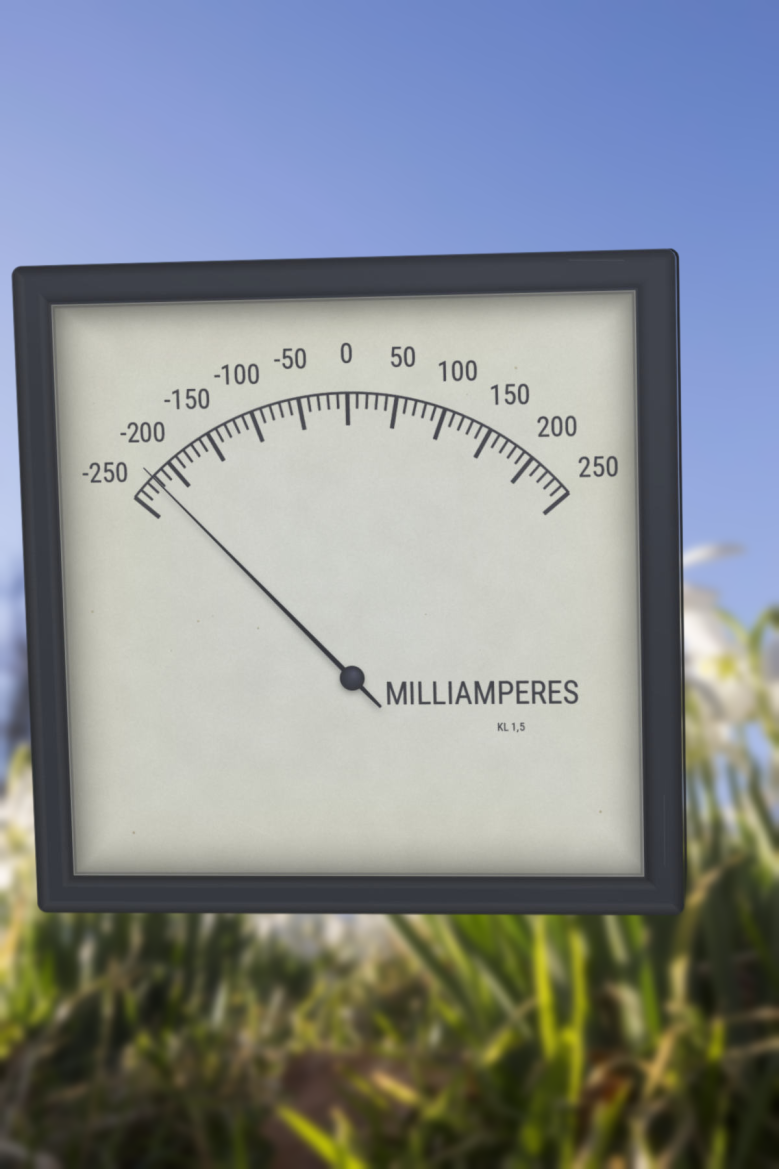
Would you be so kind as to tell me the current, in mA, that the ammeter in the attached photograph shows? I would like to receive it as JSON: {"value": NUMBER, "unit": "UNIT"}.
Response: {"value": -220, "unit": "mA"}
